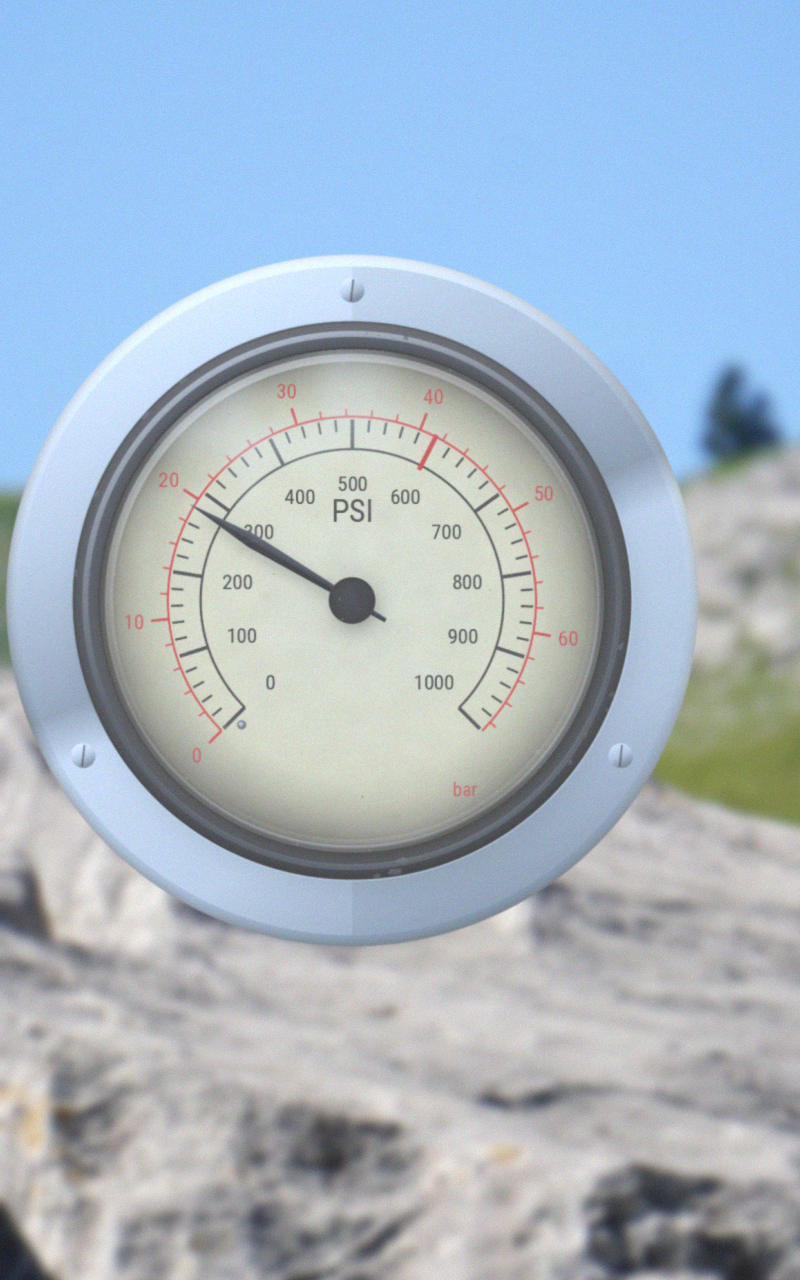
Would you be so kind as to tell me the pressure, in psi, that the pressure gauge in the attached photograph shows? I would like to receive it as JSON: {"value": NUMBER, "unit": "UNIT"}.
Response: {"value": 280, "unit": "psi"}
